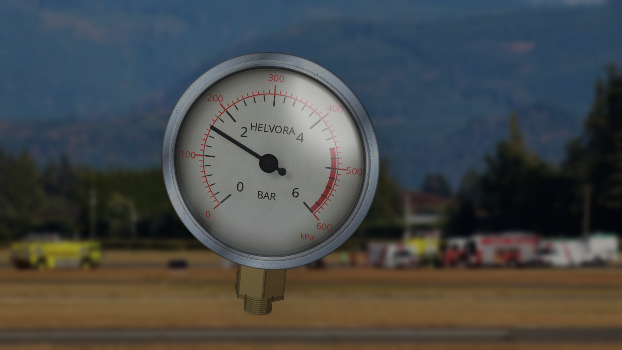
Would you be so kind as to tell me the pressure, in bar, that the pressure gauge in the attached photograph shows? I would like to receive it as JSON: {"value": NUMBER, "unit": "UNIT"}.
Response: {"value": 1.6, "unit": "bar"}
